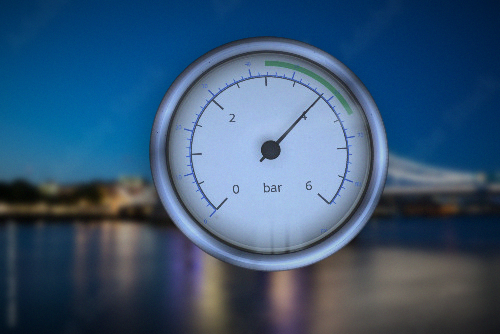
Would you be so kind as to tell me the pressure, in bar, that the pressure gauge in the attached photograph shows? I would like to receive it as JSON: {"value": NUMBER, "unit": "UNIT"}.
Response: {"value": 4, "unit": "bar"}
